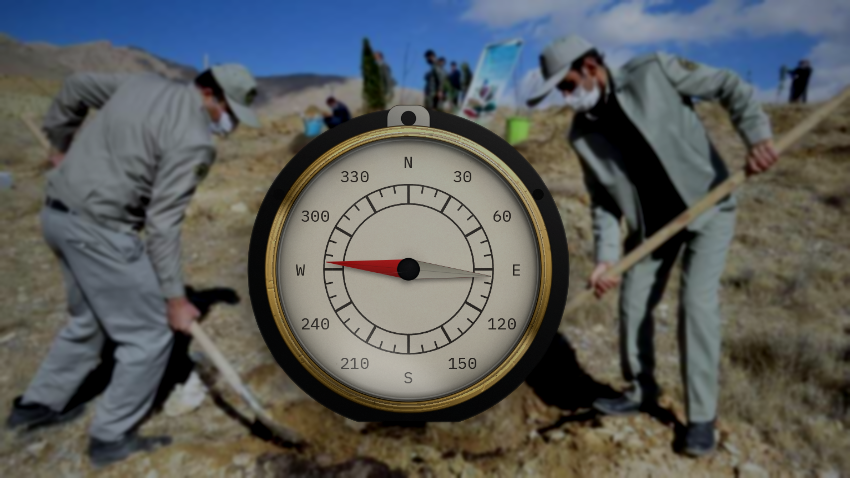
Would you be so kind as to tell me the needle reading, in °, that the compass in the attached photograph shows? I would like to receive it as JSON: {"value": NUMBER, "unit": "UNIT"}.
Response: {"value": 275, "unit": "°"}
